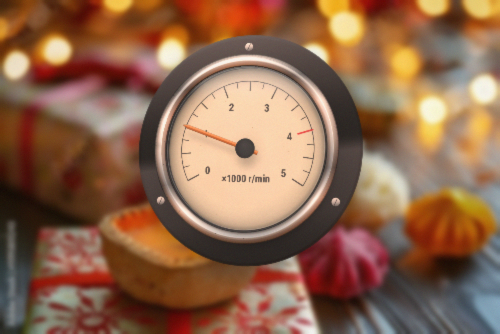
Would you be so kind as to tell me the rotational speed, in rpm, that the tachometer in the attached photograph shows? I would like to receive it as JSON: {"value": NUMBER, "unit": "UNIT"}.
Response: {"value": 1000, "unit": "rpm"}
